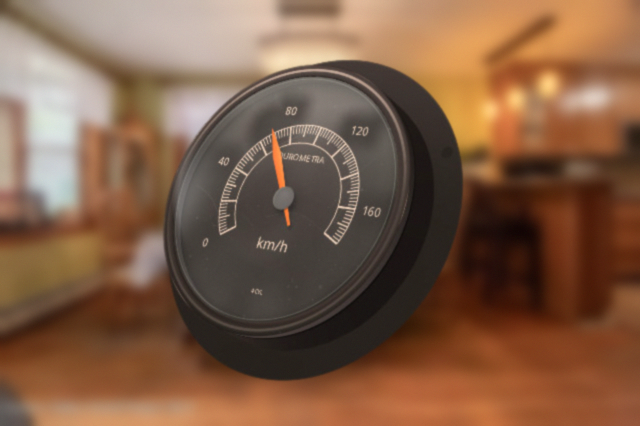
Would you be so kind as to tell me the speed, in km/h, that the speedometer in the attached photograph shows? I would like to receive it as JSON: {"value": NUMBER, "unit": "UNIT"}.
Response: {"value": 70, "unit": "km/h"}
